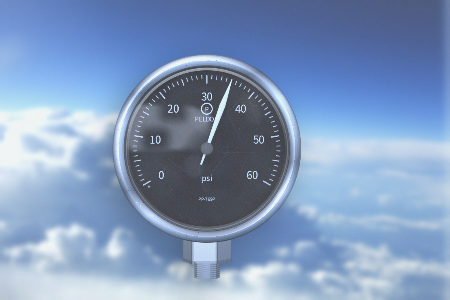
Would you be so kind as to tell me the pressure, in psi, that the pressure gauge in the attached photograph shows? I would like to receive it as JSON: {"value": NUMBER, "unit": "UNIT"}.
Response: {"value": 35, "unit": "psi"}
